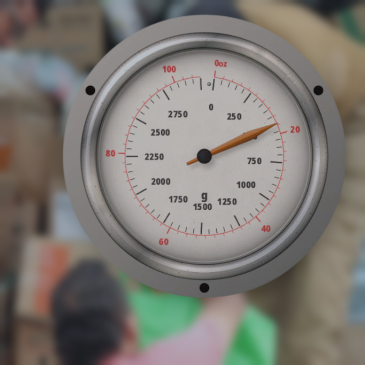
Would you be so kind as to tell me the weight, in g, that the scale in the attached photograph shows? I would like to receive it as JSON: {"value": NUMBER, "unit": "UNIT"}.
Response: {"value": 500, "unit": "g"}
